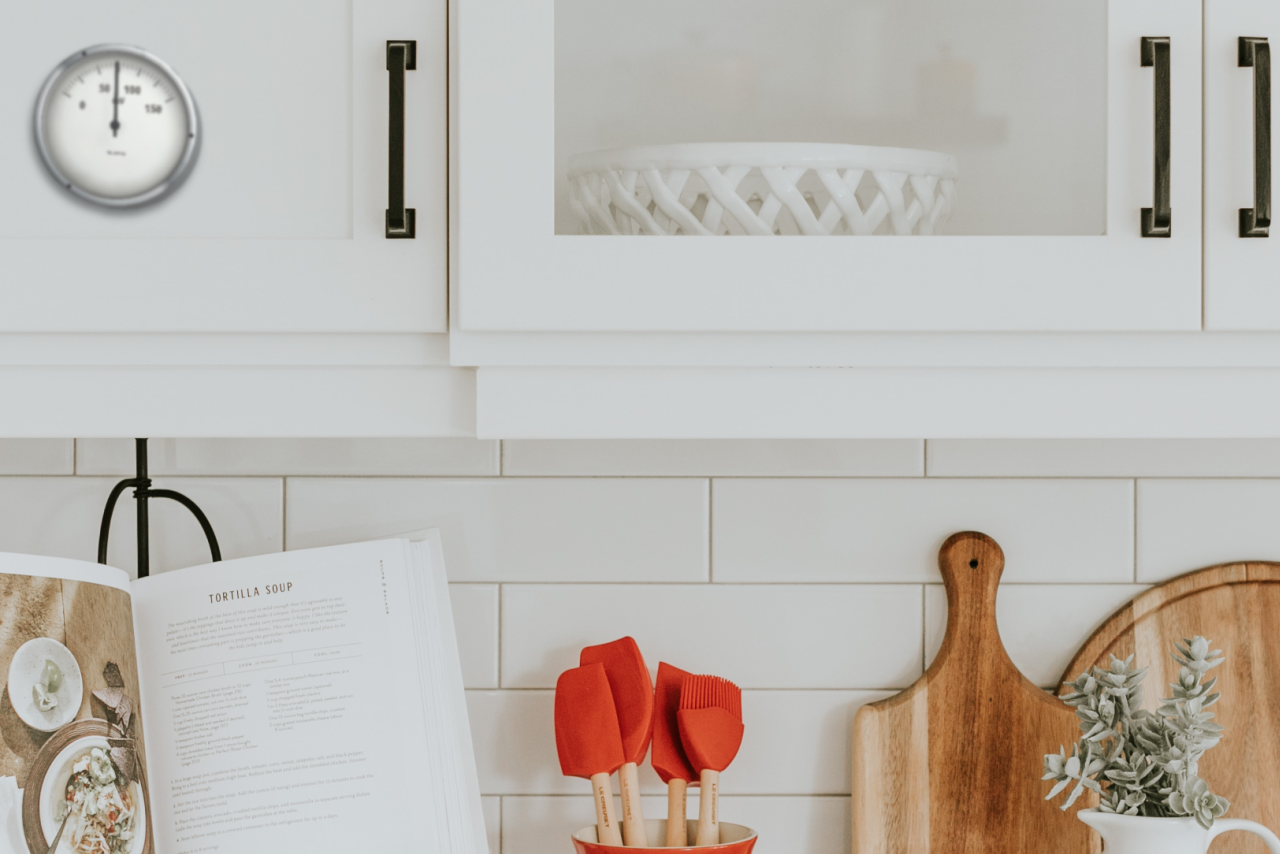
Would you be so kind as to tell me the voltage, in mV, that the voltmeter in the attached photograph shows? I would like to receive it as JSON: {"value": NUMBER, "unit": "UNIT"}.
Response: {"value": 75, "unit": "mV"}
